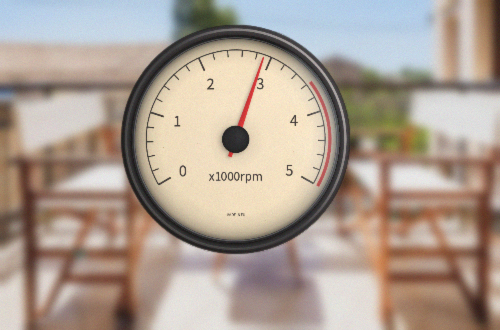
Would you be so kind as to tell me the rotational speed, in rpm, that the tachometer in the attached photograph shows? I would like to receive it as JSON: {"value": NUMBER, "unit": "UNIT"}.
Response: {"value": 2900, "unit": "rpm"}
